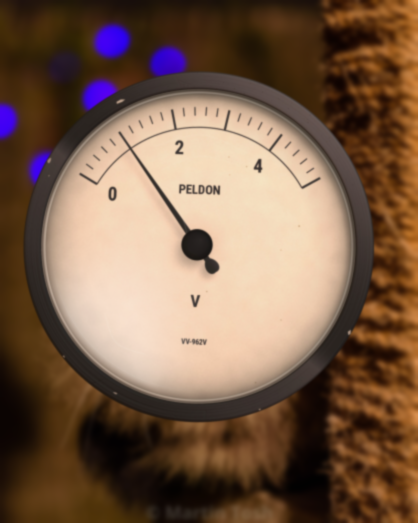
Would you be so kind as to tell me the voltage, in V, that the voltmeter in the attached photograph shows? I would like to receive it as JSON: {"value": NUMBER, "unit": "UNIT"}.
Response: {"value": 1, "unit": "V"}
